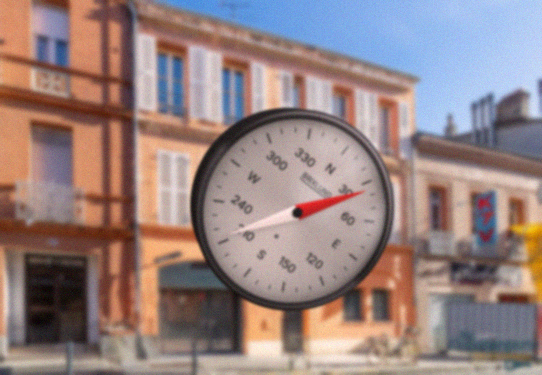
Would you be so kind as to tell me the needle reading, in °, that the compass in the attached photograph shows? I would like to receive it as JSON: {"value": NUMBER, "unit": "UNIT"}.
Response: {"value": 35, "unit": "°"}
